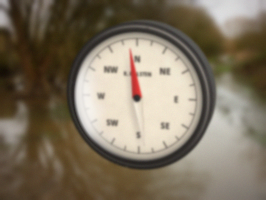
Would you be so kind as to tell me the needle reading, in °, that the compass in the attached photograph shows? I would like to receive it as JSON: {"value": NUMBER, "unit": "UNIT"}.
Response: {"value": 352.5, "unit": "°"}
